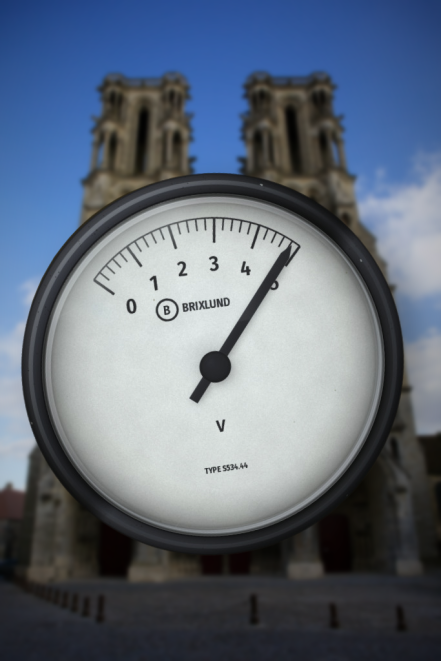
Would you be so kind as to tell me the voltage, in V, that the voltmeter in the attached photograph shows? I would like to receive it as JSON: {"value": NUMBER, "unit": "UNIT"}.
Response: {"value": 4.8, "unit": "V"}
